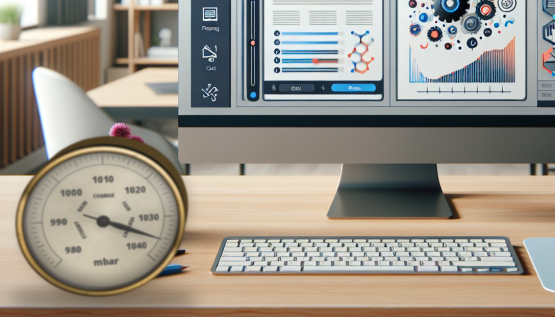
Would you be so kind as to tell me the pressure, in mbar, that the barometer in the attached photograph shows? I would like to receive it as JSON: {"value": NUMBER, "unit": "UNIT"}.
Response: {"value": 1035, "unit": "mbar"}
